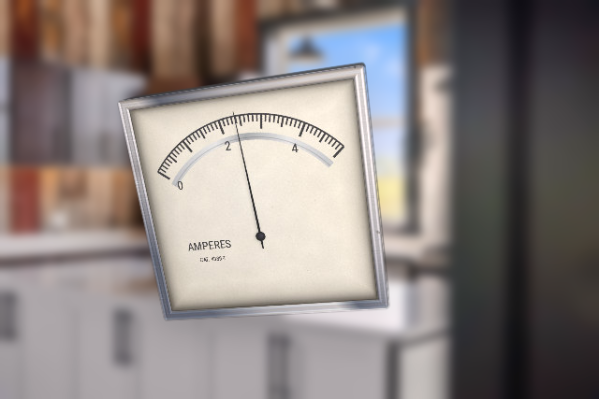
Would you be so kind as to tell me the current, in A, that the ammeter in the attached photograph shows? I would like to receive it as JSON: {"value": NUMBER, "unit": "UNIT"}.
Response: {"value": 2.4, "unit": "A"}
